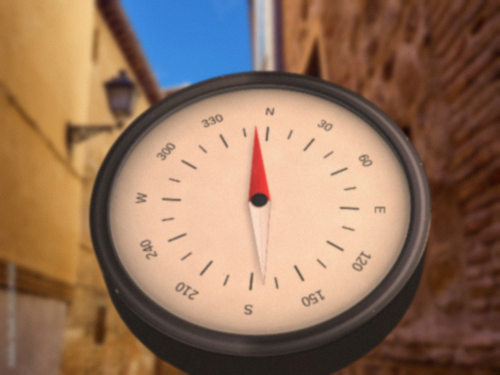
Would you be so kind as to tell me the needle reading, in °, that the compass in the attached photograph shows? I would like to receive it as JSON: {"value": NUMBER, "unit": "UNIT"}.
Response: {"value": 352.5, "unit": "°"}
